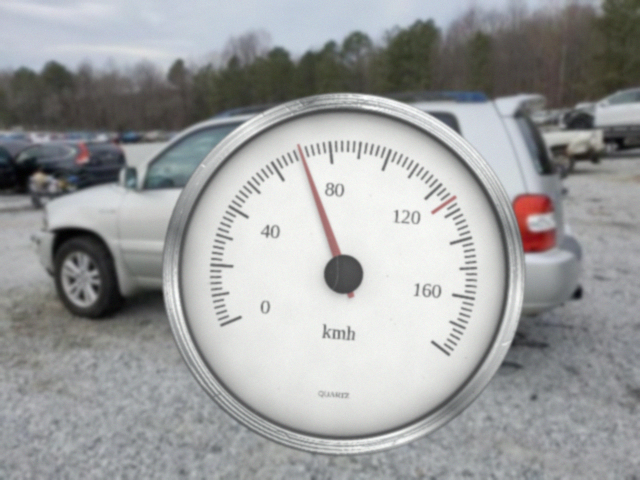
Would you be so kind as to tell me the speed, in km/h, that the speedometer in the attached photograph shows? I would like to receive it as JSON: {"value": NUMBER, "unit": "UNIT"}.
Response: {"value": 70, "unit": "km/h"}
